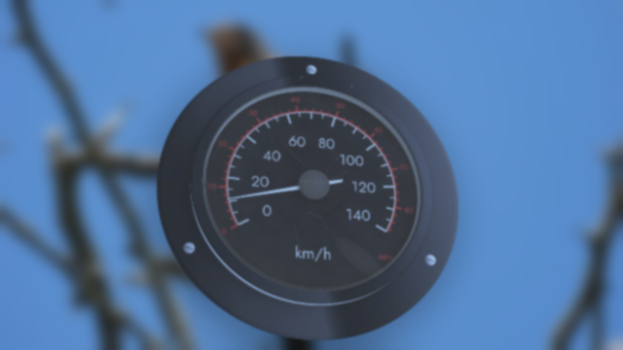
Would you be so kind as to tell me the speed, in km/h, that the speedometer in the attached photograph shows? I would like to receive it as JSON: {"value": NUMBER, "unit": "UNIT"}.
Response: {"value": 10, "unit": "km/h"}
